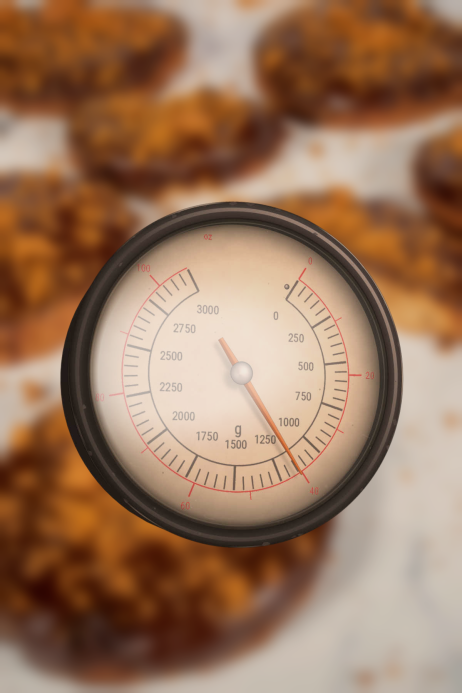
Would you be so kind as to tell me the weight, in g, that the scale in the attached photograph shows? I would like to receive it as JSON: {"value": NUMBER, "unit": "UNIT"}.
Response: {"value": 1150, "unit": "g"}
